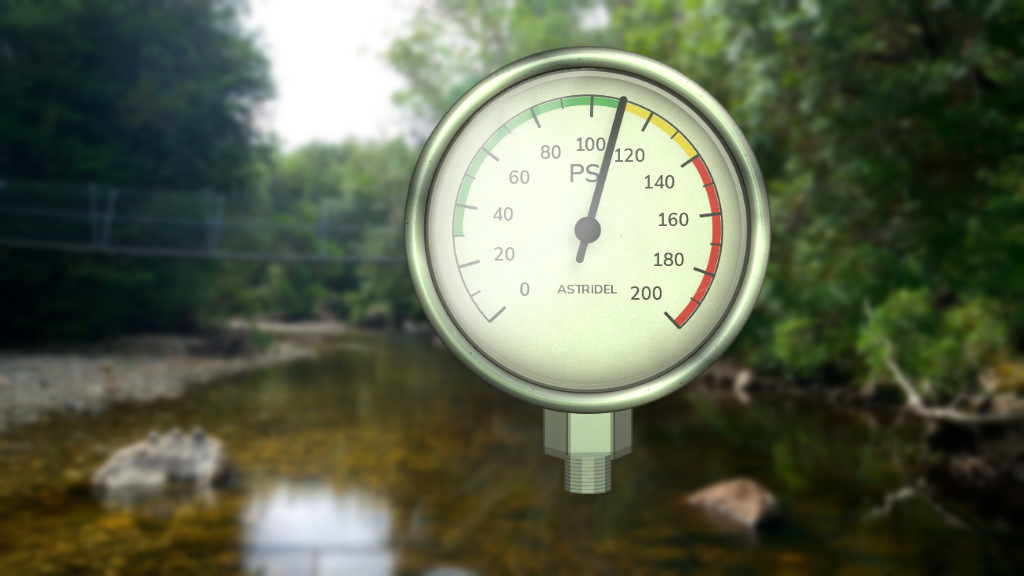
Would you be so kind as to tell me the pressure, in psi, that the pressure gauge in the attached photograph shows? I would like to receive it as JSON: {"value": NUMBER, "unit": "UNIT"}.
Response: {"value": 110, "unit": "psi"}
